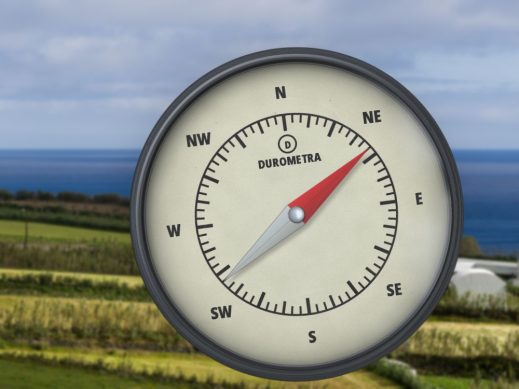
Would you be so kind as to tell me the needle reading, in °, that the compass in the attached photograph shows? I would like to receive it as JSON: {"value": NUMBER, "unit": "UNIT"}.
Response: {"value": 55, "unit": "°"}
